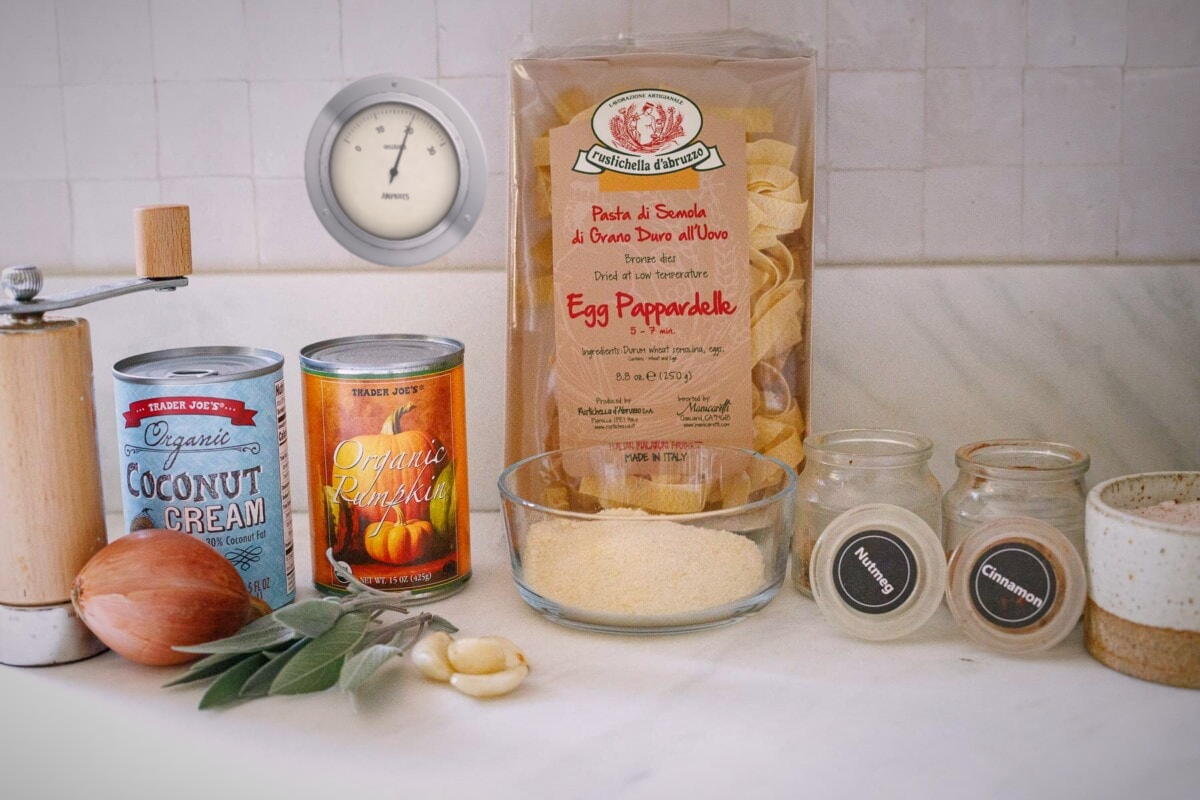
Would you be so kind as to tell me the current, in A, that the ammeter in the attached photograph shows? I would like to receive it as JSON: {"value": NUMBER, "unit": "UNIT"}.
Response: {"value": 20, "unit": "A"}
